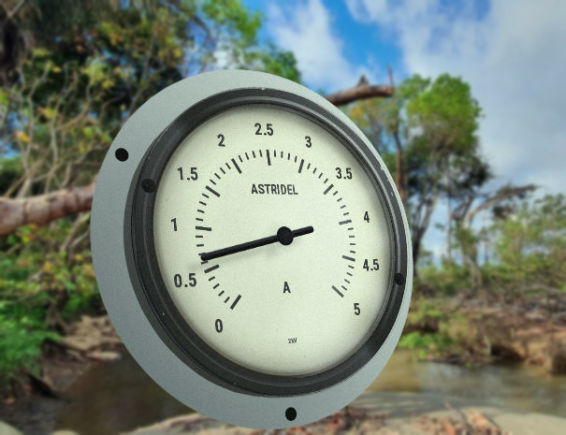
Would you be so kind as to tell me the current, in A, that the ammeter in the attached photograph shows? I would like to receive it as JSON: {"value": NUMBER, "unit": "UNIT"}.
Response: {"value": 0.65, "unit": "A"}
